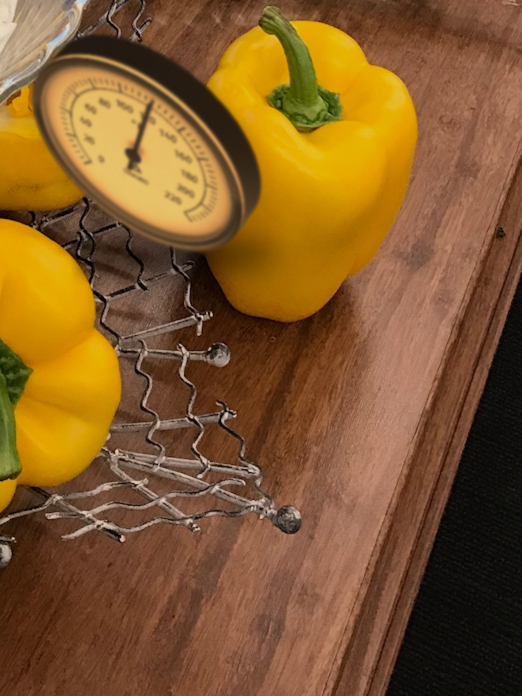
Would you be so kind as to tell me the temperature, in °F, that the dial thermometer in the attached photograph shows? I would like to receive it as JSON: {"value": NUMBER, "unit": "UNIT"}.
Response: {"value": 120, "unit": "°F"}
